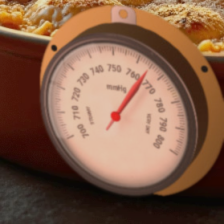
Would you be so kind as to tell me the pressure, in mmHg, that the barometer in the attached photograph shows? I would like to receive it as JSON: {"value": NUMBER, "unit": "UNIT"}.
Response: {"value": 765, "unit": "mmHg"}
